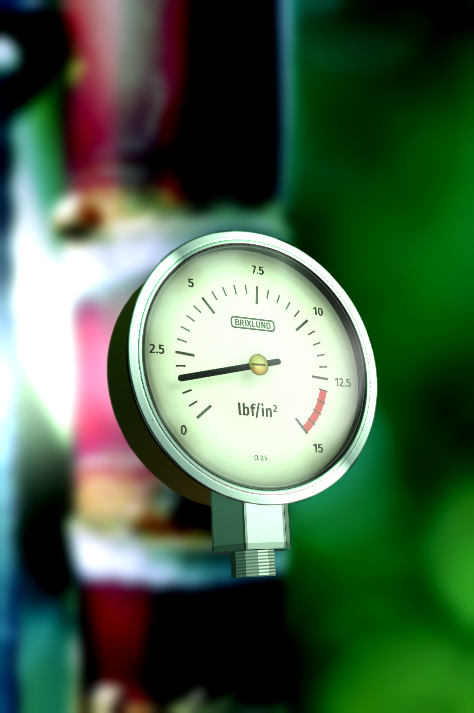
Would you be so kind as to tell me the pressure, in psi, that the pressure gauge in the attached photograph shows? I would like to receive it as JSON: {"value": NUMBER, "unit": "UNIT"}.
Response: {"value": 1.5, "unit": "psi"}
